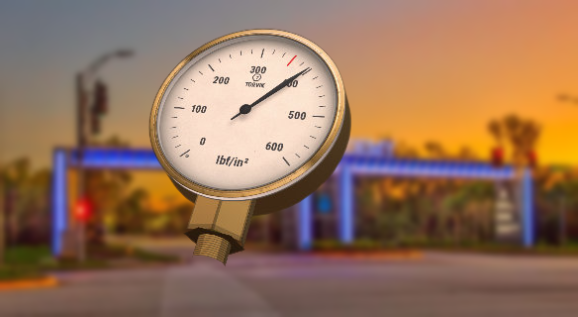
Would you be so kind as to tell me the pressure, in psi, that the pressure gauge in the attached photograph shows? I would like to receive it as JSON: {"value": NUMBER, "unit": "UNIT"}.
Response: {"value": 400, "unit": "psi"}
